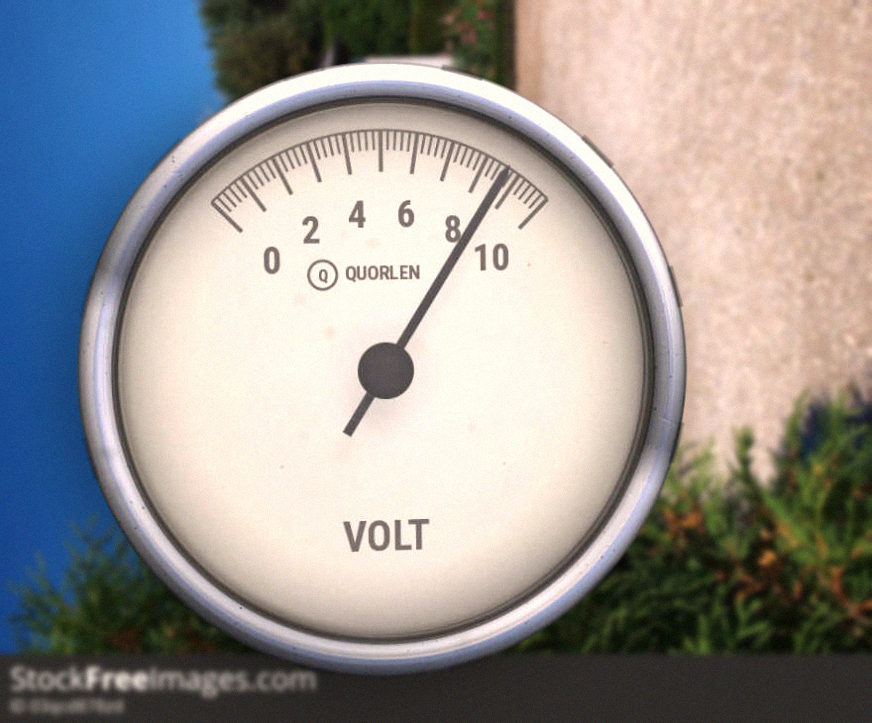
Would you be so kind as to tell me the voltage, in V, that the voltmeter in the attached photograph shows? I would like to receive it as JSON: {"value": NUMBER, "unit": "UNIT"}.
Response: {"value": 8.6, "unit": "V"}
